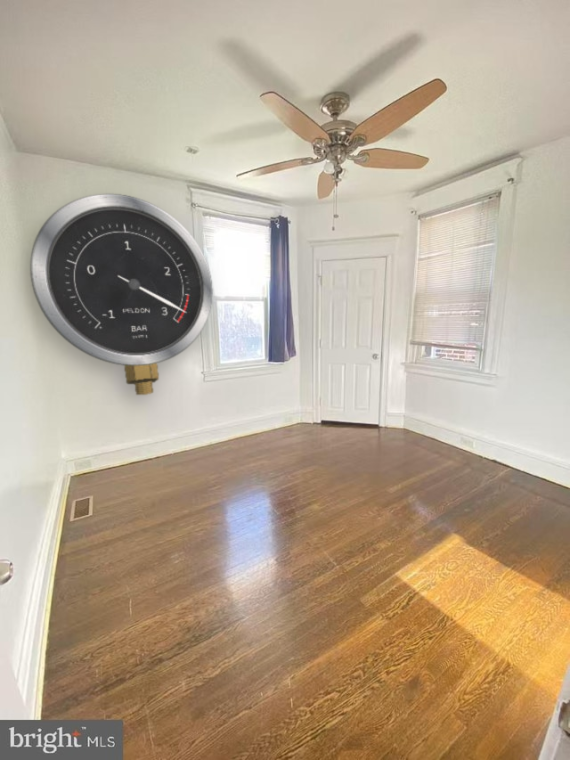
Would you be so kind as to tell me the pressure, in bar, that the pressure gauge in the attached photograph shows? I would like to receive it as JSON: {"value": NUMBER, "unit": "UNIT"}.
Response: {"value": 2.8, "unit": "bar"}
